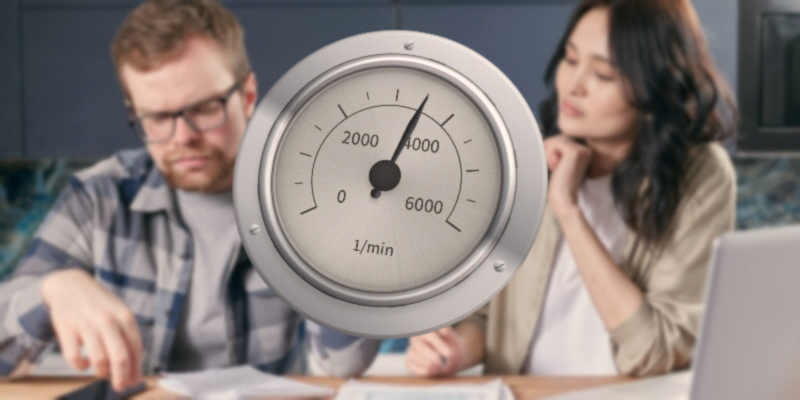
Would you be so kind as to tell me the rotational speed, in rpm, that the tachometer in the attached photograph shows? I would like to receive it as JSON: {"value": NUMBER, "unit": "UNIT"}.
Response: {"value": 3500, "unit": "rpm"}
